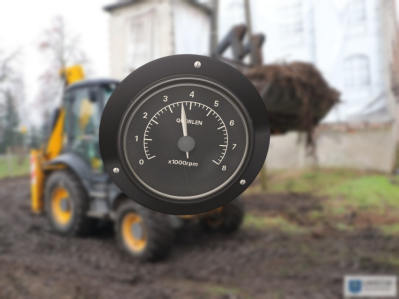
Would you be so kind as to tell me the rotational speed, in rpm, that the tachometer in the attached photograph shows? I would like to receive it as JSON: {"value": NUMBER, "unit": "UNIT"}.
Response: {"value": 3600, "unit": "rpm"}
